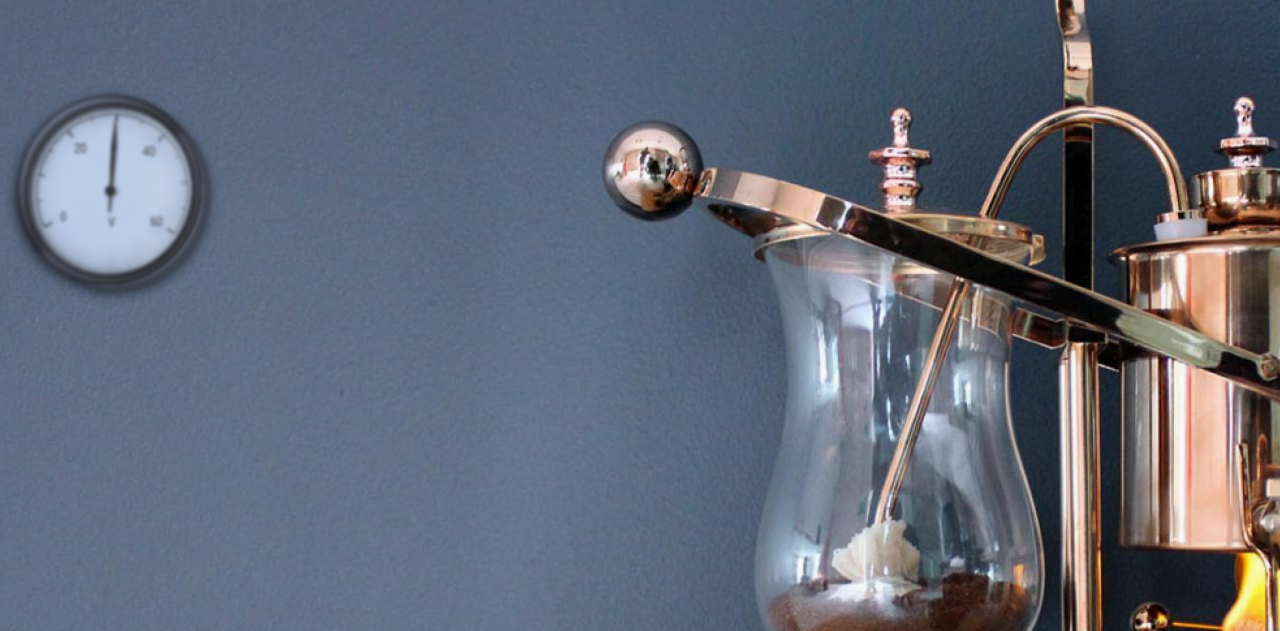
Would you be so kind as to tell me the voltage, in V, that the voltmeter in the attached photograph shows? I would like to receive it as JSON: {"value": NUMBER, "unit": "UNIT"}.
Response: {"value": 30, "unit": "V"}
